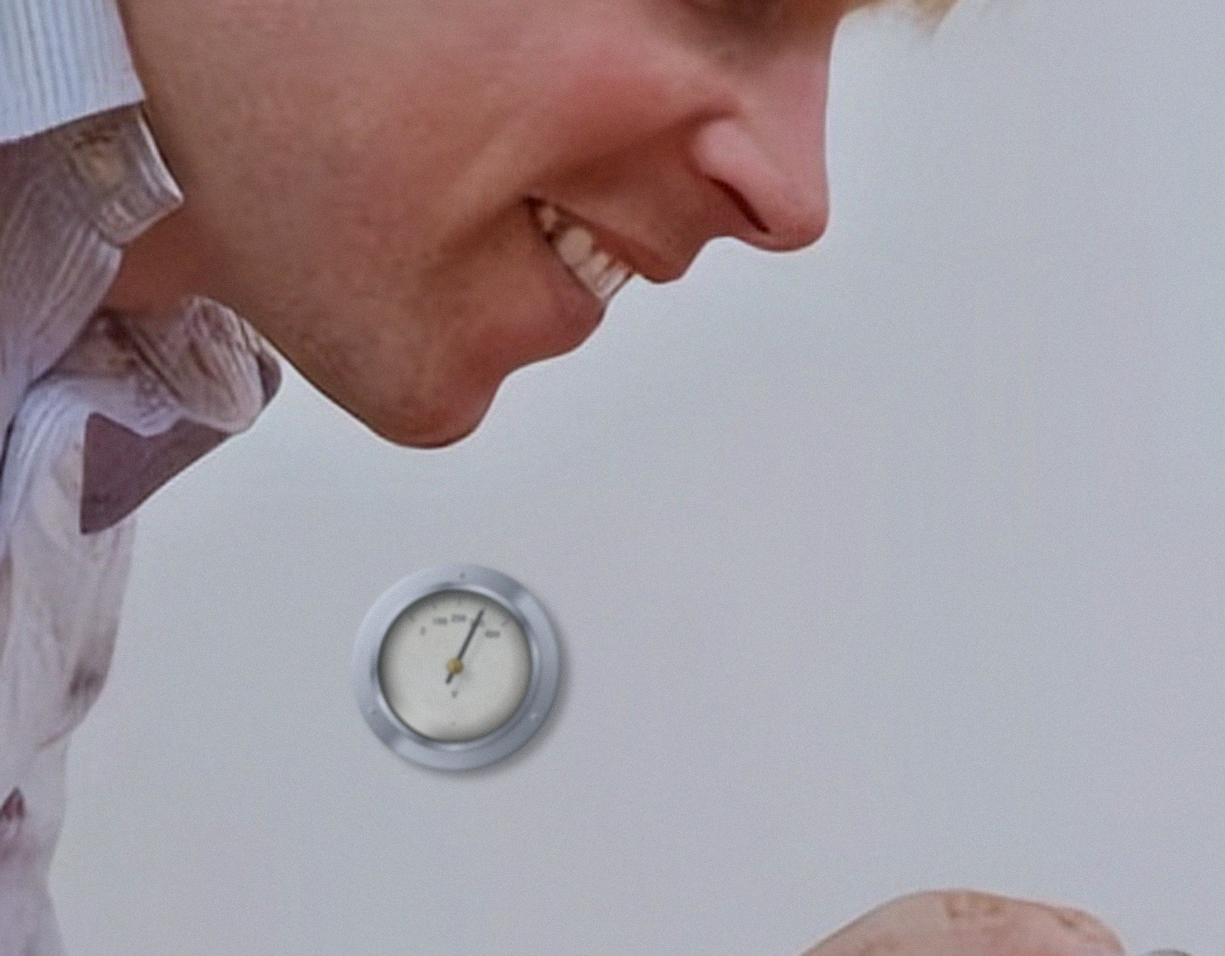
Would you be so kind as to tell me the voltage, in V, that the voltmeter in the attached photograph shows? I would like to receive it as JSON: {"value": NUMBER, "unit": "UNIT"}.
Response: {"value": 300, "unit": "V"}
